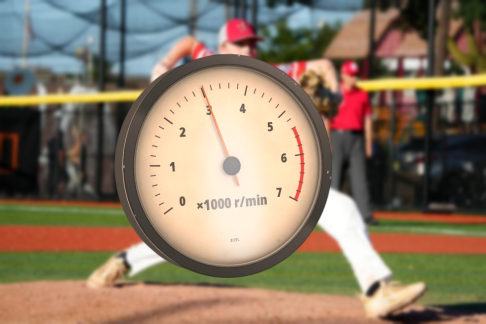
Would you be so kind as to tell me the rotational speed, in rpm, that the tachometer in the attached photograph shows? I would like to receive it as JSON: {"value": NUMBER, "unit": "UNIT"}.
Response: {"value": 3000, "unit": "rpm"}
